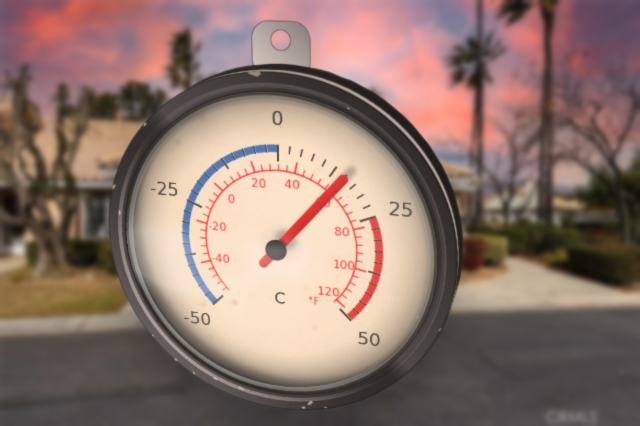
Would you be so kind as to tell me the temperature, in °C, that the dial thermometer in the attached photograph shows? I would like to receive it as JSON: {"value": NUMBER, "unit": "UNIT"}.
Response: {"value": 15, "unit": "°C"}
